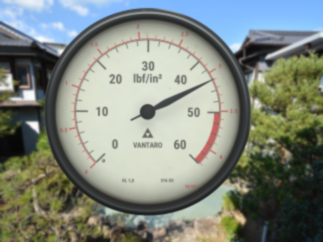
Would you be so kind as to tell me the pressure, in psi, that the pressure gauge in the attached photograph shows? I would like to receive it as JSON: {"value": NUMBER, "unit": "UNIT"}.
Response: {"value": 44, "unit": "psi"}
